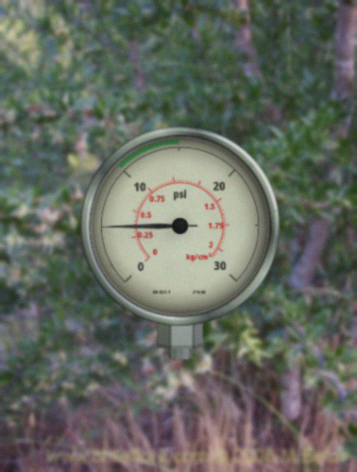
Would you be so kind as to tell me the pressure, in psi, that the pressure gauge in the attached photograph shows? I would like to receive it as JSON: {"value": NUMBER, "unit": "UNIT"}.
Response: {"value": 5, "unit": "psi"}
